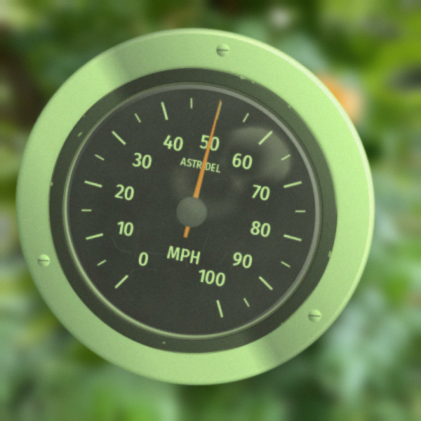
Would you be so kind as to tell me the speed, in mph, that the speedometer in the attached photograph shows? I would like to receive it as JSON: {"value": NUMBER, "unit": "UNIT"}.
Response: {"value": 50, "unit": "mph"}
